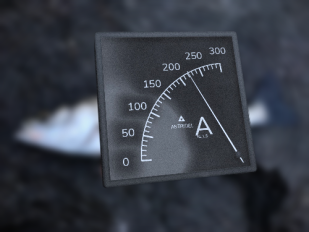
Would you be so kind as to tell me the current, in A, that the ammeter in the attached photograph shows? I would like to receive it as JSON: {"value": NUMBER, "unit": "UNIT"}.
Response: {"value": 220, "unit": "A"}
